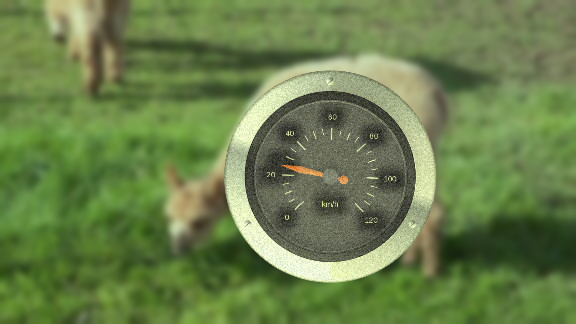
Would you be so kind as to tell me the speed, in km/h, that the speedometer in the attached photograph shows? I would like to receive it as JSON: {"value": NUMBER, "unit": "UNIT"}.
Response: {"value": 25, "unit": "km/h"}
